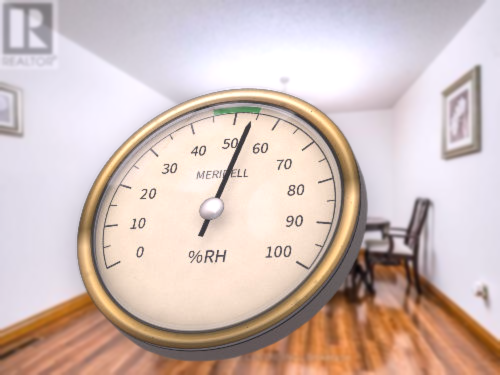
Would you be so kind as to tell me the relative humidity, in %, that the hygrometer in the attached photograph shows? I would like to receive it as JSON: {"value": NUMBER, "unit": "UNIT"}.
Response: {"value": 55, "unit": "%"}
